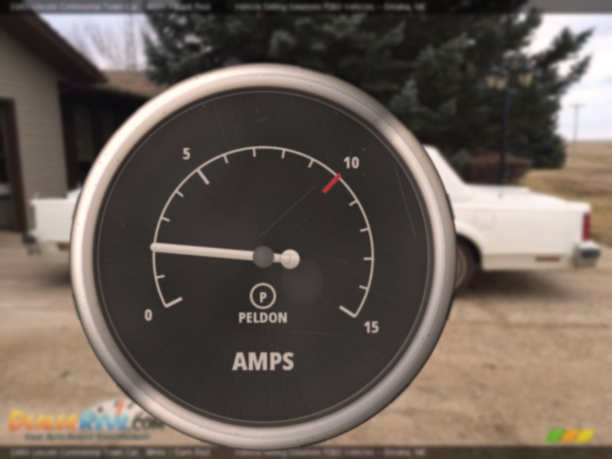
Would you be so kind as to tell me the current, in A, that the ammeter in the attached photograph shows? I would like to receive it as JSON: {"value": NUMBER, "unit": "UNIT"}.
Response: {"value": 2, "unit": "A"}
